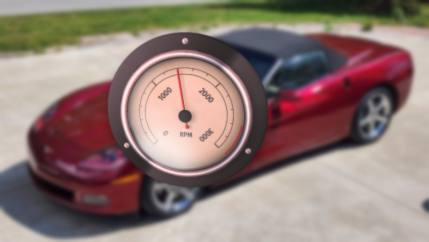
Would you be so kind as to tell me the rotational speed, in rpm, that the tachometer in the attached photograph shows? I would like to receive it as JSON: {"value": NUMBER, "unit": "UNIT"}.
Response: {"value": 1400, "unit": "rpm"}
